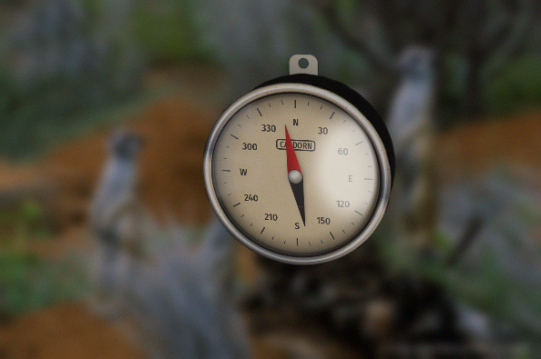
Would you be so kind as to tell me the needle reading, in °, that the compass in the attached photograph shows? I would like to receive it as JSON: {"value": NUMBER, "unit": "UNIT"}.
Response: {"value": 350, "unit": "°"}
